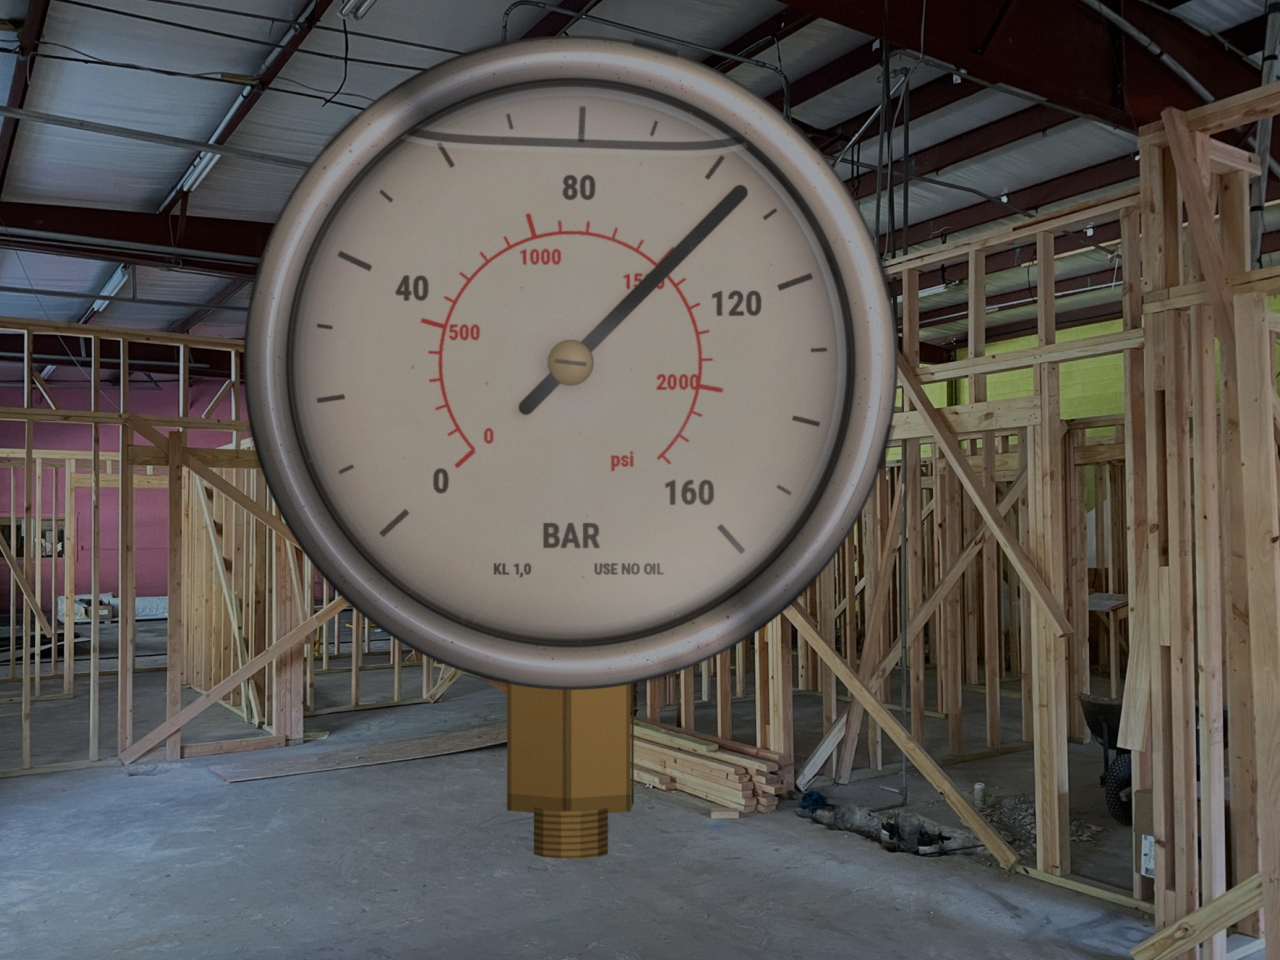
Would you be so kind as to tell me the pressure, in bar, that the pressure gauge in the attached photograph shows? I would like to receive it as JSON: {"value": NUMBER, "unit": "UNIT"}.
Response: {"value": 105, "unit": "bar"}
